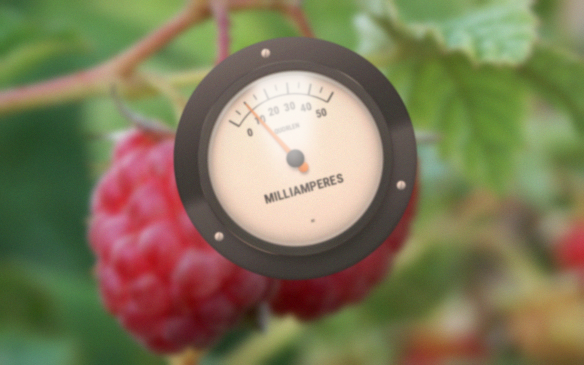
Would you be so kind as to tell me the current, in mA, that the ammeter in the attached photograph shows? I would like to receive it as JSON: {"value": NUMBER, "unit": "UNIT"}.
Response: {"value": 10, "unit": "mA"}
